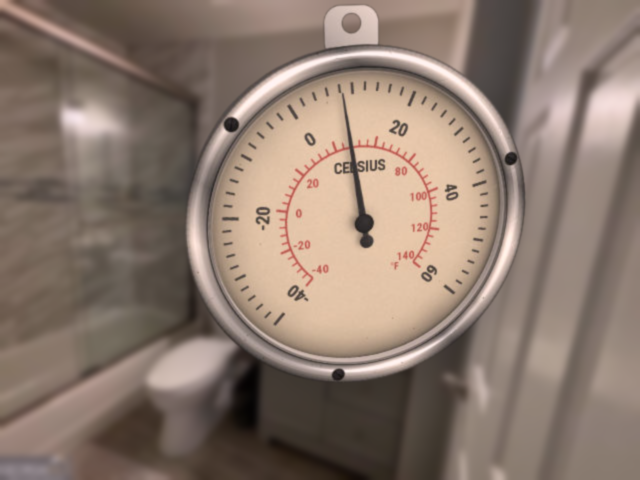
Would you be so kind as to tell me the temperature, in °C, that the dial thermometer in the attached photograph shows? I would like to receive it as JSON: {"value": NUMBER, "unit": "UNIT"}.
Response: {"value": 8, "unit": "°C"}
